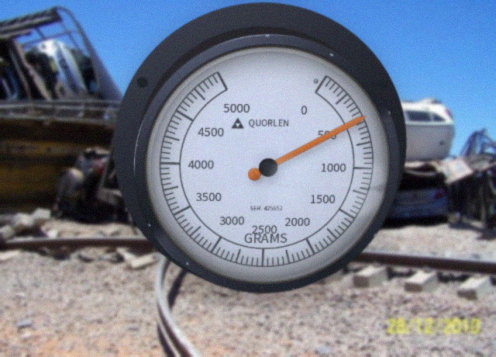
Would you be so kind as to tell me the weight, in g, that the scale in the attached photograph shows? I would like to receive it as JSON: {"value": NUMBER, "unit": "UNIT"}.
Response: {"value": 500, "unit": "g"}
